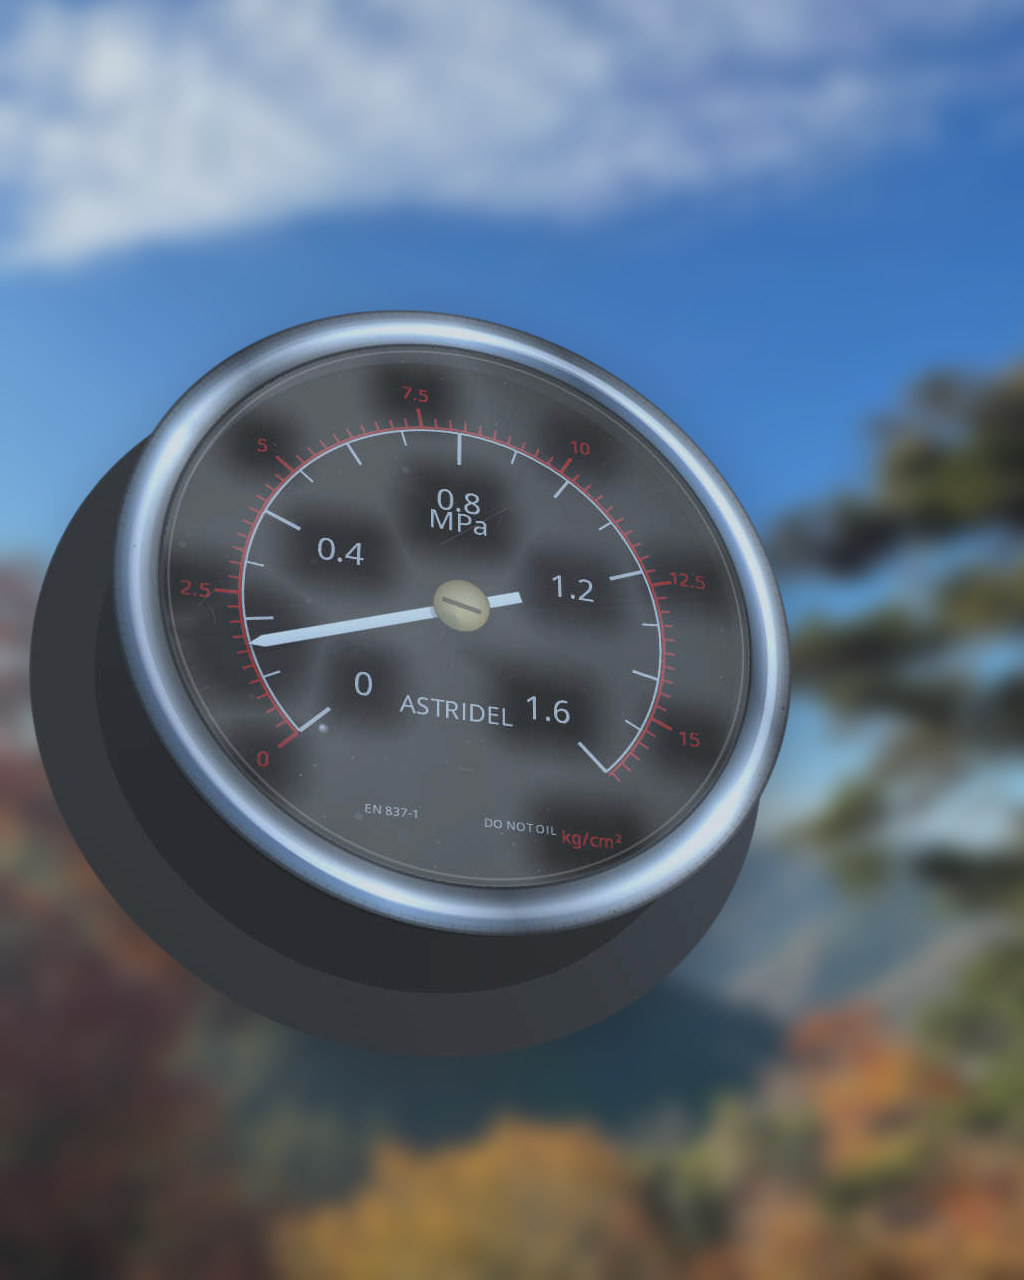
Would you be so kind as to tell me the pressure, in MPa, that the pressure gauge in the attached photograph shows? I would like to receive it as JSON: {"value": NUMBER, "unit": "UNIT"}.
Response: {"value": 0.15, "unit": "MPa"}
